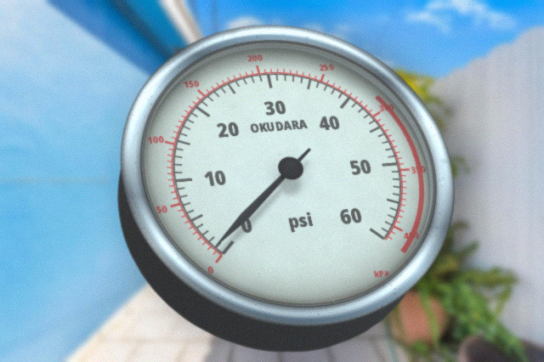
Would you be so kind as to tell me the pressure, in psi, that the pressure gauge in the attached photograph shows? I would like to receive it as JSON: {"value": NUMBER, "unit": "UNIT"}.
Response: {"value": 1, "unit": "psi"}
